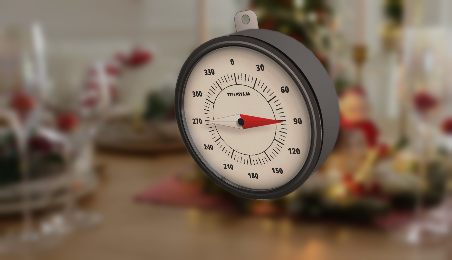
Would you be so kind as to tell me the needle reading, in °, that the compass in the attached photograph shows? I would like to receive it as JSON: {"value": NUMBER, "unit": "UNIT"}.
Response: {"value": 90, "unit": "°"}
